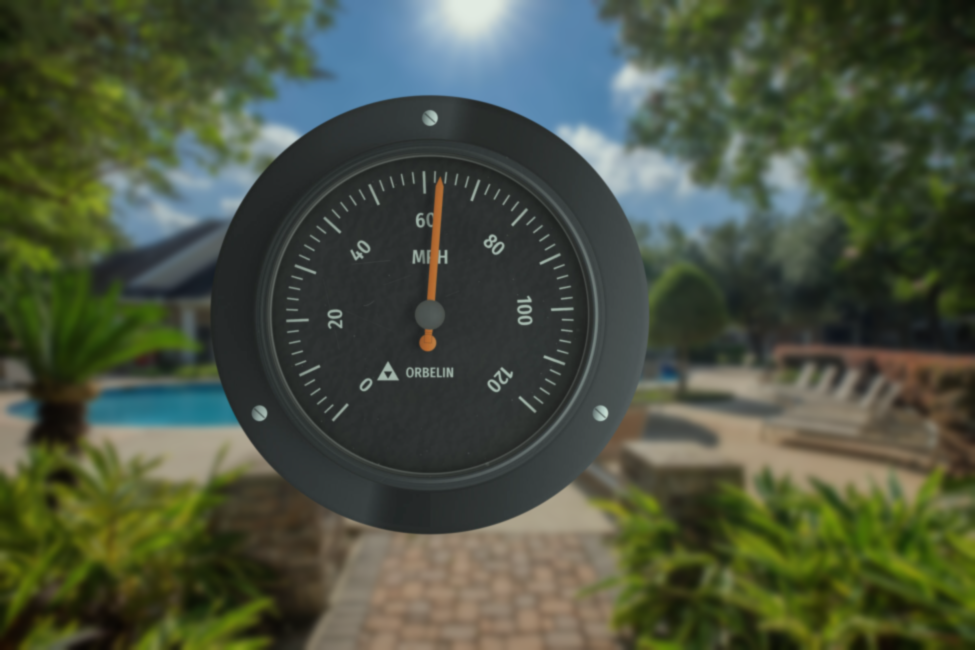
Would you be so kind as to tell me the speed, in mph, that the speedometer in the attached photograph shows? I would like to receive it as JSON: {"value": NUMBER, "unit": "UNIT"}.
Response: {"value": 63, "unit": "mph"}
